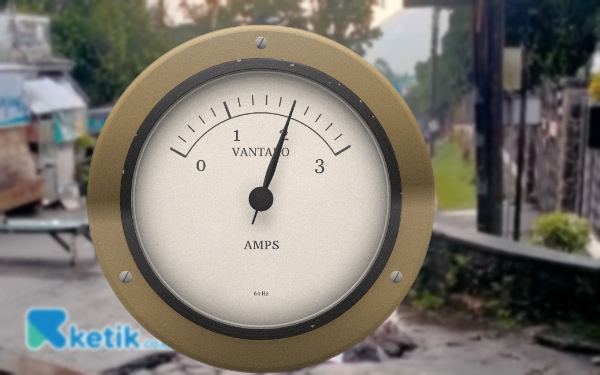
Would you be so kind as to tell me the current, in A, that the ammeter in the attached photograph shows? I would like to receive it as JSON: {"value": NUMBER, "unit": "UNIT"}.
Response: {"value": 2, "unit": "A"}
